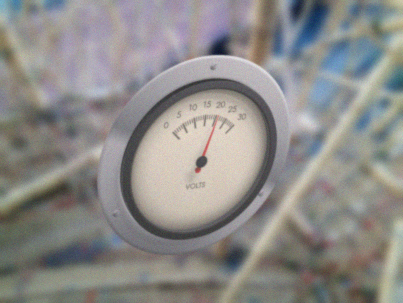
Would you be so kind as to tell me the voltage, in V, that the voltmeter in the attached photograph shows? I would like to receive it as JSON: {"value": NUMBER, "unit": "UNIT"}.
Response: {"value": 20, "unit": "V"}
